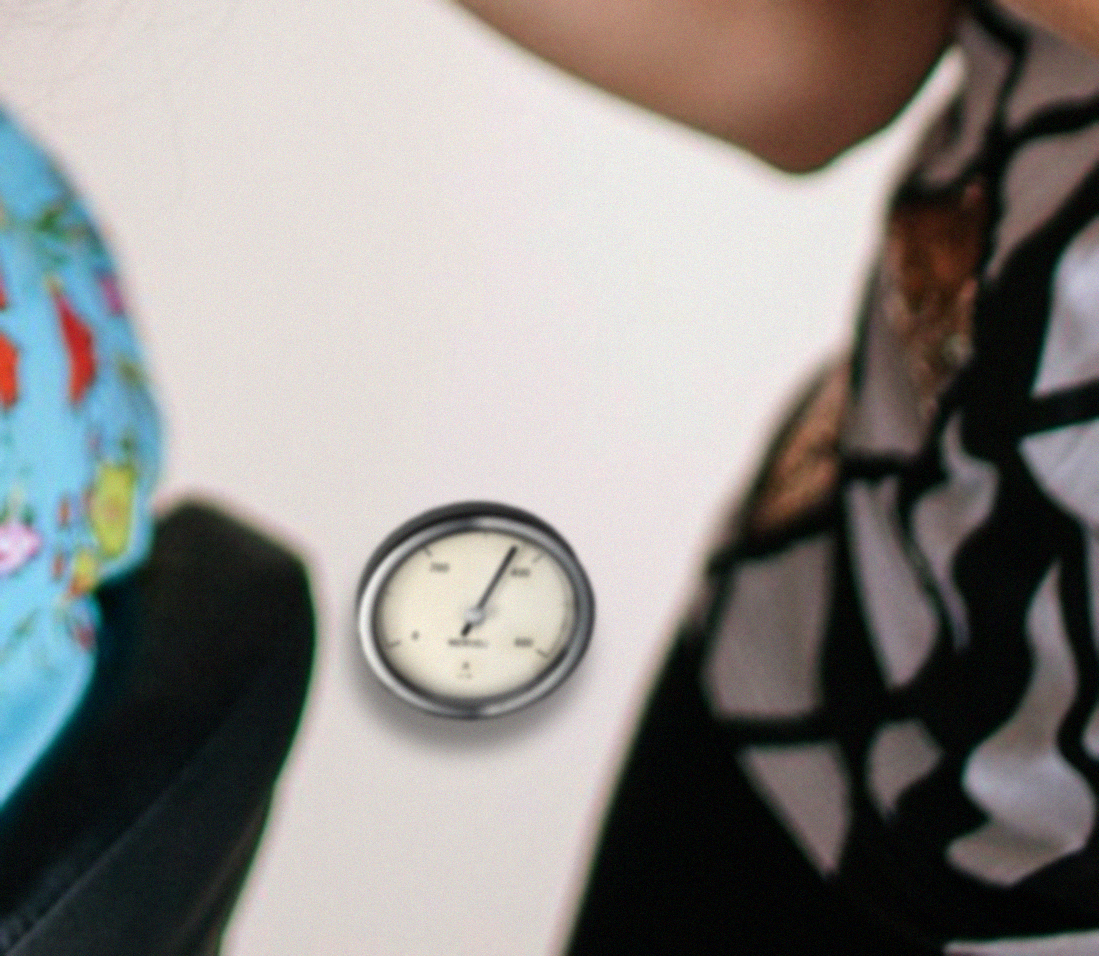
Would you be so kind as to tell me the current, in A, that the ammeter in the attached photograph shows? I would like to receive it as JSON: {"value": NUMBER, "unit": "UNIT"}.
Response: {"value": 350, "unit": "A"}
